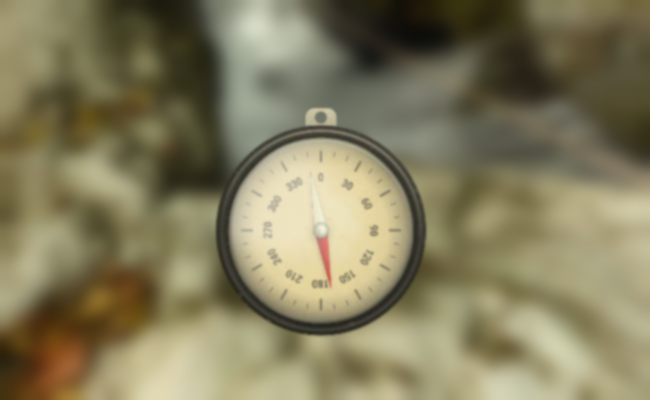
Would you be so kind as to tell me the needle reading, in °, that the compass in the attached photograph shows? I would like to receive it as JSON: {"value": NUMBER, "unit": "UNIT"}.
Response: {"value": 170, "unit": "°"}
